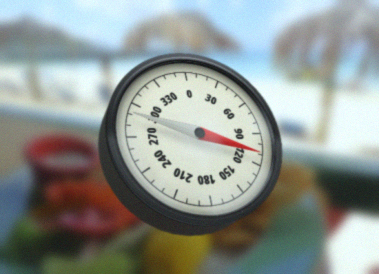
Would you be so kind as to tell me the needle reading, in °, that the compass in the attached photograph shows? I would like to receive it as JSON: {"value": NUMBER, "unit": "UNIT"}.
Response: {"value": 110, "unit": "°"}
